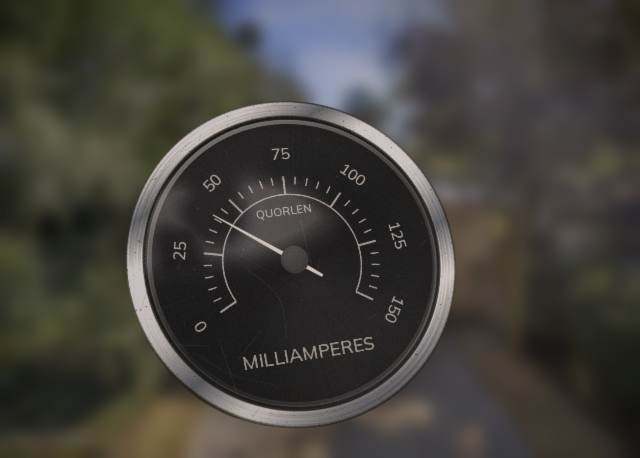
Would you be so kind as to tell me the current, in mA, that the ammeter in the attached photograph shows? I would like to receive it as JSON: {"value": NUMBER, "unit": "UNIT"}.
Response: {"value": 40, "unit": "mA"}
